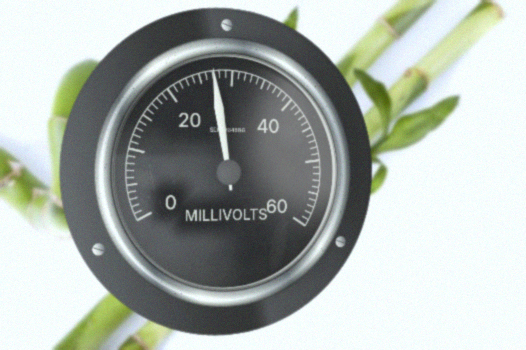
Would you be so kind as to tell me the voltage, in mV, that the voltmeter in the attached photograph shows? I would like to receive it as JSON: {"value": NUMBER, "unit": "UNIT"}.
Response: {"value": 27, "unit": "mV"}
